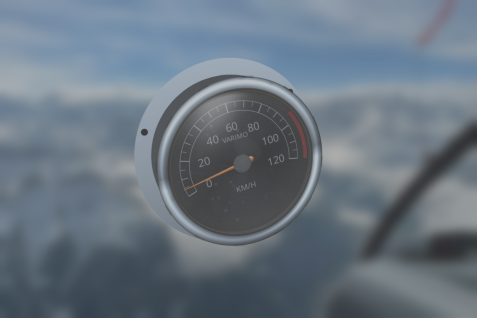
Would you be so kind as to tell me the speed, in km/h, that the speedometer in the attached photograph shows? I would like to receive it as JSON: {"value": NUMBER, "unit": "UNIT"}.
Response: {"value": 5, "unit": "km/h"}
